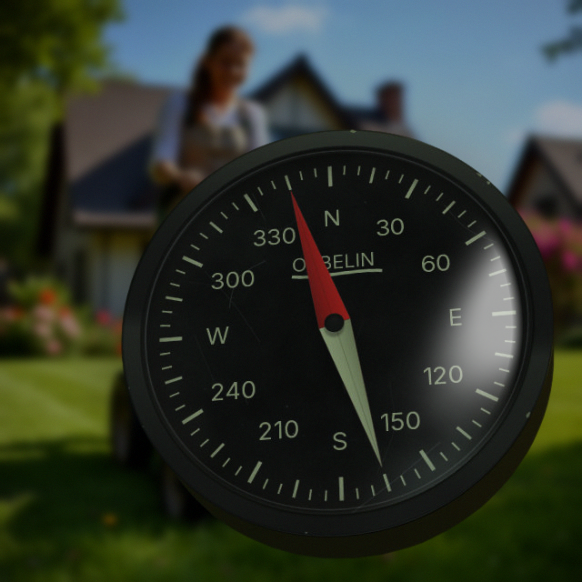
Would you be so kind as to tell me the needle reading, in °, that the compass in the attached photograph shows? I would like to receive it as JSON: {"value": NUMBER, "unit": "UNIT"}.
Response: {"value": 345, "unit": "°"}
